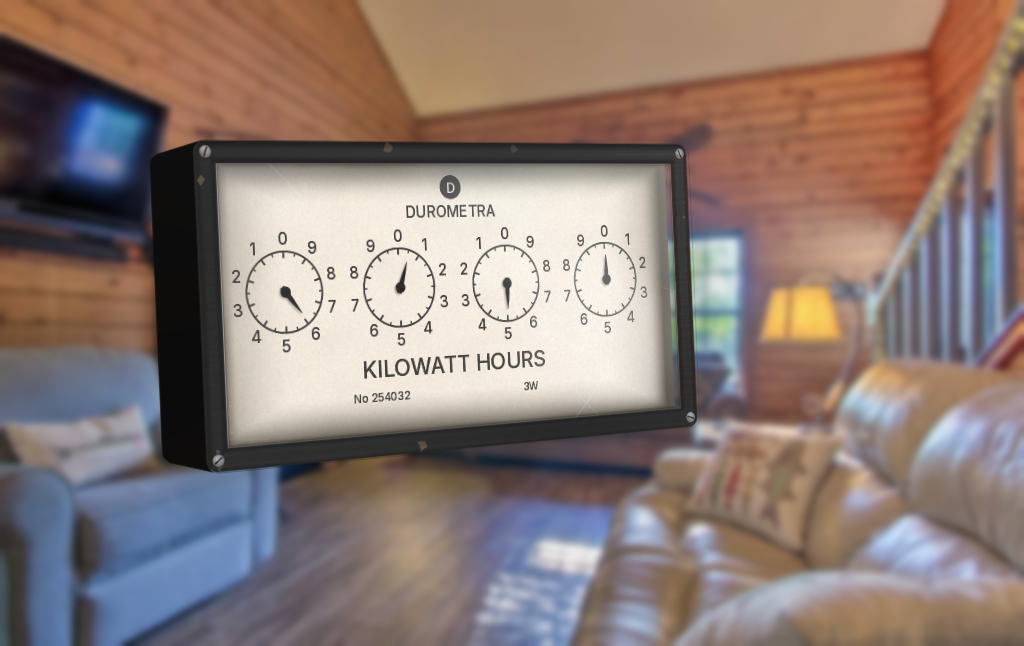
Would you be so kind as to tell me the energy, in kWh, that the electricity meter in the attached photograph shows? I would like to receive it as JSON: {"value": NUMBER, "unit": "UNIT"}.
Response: {"value": 6050, "unit": "kWh"}
